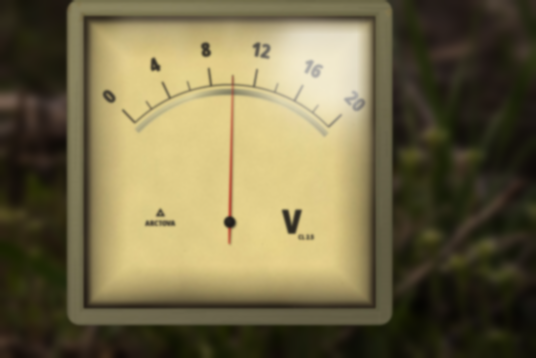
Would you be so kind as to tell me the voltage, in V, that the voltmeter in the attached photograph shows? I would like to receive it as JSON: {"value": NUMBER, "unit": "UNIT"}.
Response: {"value": 10, "unit": "V"}
